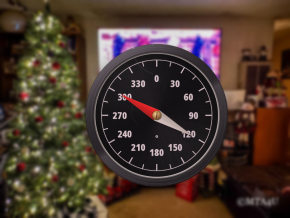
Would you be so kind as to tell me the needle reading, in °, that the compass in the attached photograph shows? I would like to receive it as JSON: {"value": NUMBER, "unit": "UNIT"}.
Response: {"value": 300, "unit": "°"}
